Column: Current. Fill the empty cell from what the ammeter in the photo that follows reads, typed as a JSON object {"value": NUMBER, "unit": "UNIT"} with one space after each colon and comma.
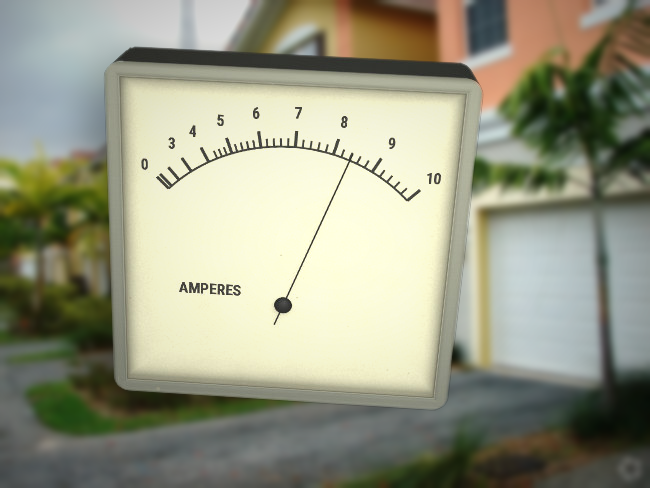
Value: {"value": 8.4, "unit": "A"}
